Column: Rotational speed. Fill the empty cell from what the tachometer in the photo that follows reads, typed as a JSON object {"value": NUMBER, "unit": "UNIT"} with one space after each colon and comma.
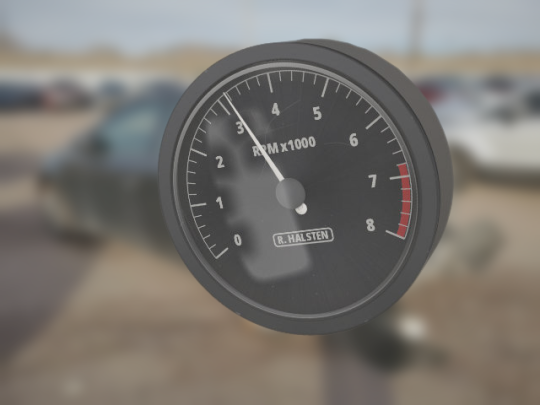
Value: {"value": 3200, "unit": "rpm"}
